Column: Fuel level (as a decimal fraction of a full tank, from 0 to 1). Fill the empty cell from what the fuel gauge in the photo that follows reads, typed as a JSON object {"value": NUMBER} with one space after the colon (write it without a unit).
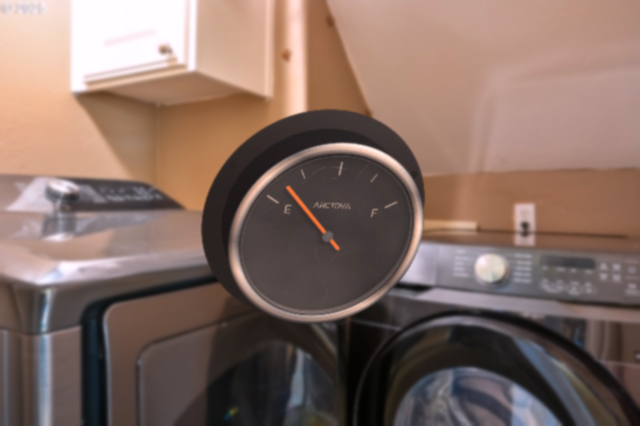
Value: {"value": 0.125}
